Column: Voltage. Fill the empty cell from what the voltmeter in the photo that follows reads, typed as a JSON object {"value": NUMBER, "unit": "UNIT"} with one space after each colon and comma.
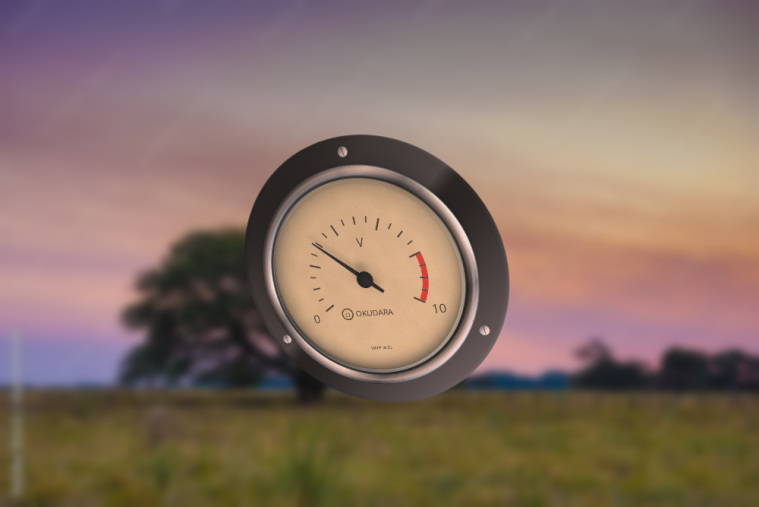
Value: {"value": 3, "unit": "V"}
